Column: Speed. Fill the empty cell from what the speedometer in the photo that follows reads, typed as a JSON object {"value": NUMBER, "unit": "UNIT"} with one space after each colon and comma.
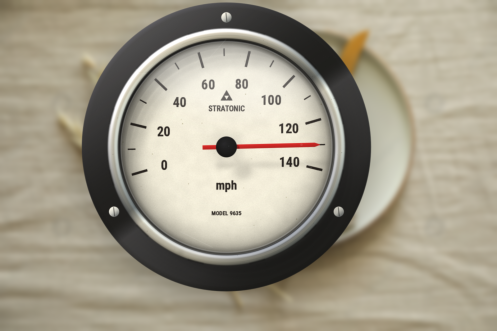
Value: {"value": 130, "unit": "mph"}
